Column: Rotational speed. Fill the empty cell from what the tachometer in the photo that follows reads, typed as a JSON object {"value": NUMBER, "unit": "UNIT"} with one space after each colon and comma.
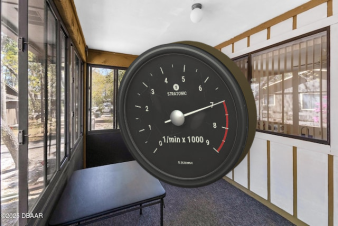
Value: {"value": 7000, "unit": "rpm"}
